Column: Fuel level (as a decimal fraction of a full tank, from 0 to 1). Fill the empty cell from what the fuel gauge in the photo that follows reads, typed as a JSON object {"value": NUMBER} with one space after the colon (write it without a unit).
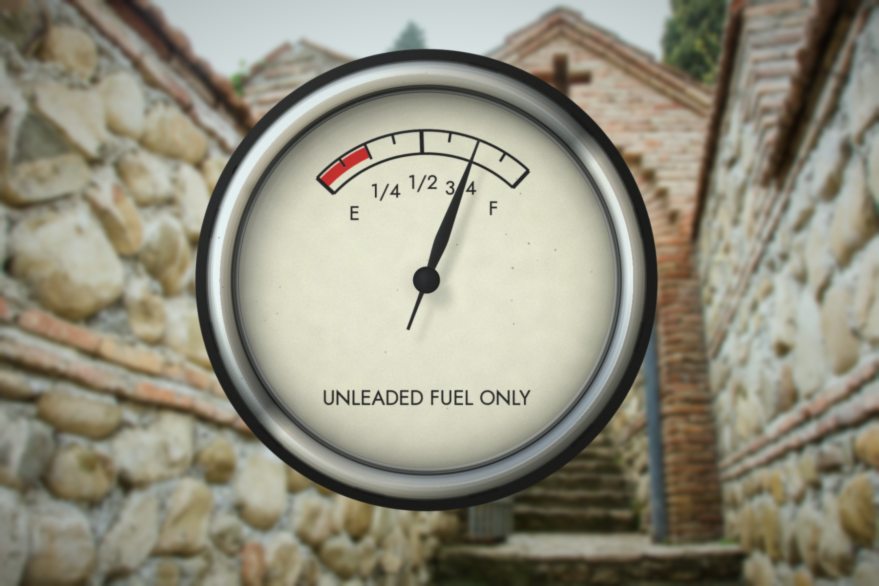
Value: {"value": 0.75}
